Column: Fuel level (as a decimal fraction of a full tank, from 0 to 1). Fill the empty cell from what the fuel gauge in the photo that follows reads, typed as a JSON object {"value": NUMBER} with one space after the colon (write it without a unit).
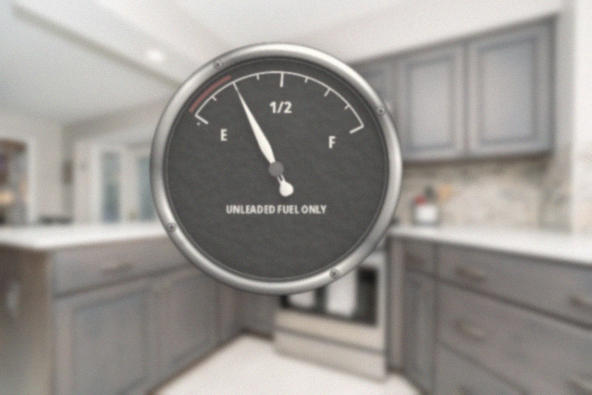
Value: {"value": 0.25}
